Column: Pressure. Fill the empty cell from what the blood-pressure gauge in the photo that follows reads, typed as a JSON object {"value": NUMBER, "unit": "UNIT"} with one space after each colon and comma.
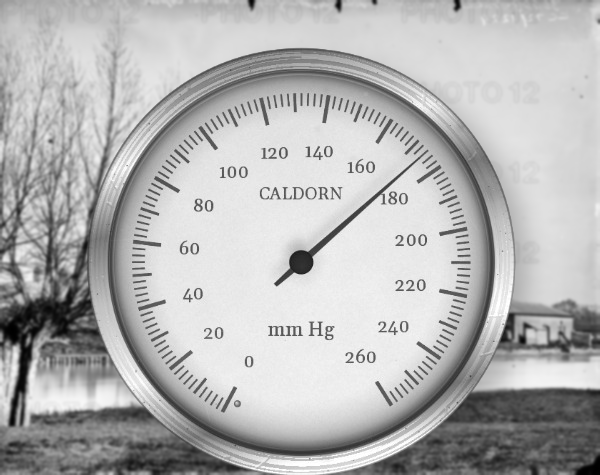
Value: {"value": 174, "unit": "mmHg"}
